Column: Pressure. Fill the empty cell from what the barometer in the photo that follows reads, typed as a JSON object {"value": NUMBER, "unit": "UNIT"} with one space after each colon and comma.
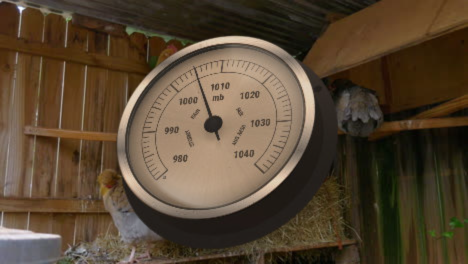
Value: {"value": 1005, "unit": "mbar"}
